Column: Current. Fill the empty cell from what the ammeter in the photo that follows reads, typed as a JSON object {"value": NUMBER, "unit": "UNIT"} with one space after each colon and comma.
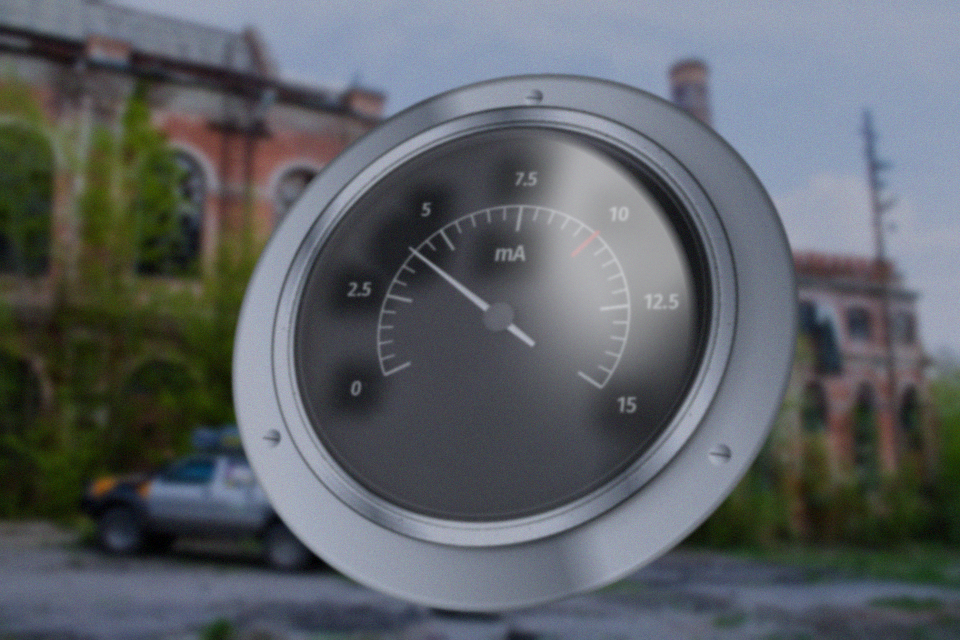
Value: {"value": 4, "unit": "mA"}
